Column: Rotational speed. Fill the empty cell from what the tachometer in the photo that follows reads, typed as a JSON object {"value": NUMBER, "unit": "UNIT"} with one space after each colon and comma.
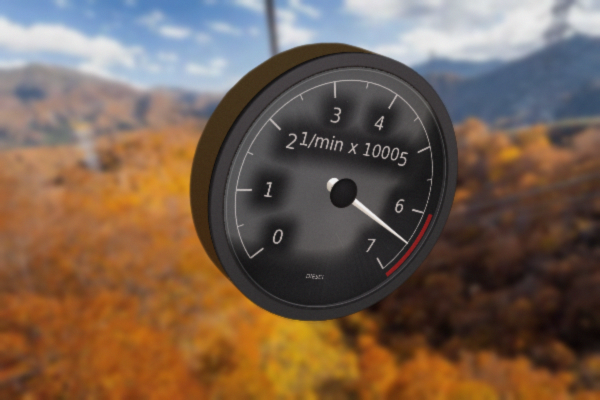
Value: {"value": 6500, "unit": "rpm"}
